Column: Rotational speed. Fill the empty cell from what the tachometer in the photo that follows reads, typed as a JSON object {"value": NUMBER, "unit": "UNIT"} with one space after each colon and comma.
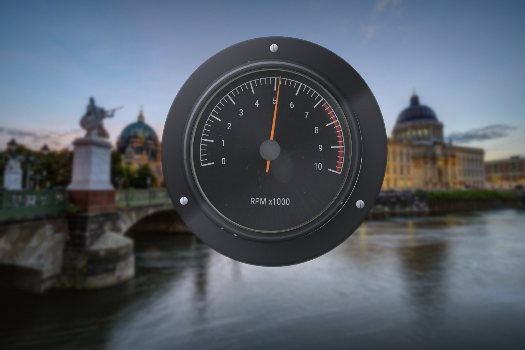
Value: {"value": 5200, "unit": "rpm"}
